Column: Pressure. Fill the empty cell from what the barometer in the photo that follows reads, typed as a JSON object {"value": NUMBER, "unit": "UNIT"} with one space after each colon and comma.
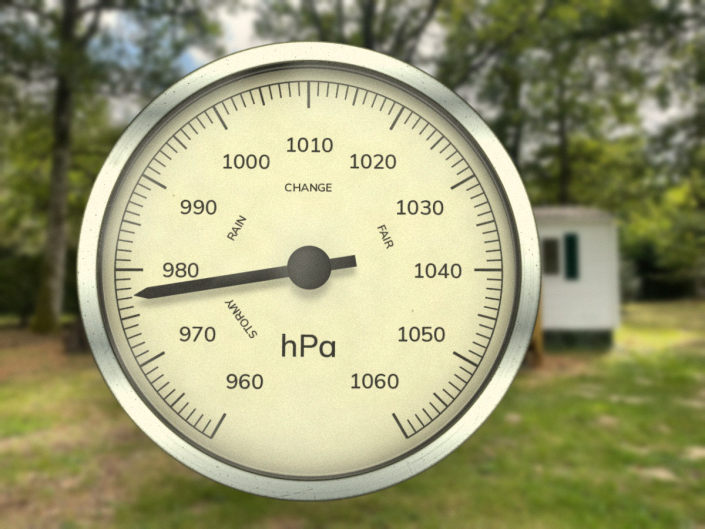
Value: {"value": 977, "unit": "hPa"}
